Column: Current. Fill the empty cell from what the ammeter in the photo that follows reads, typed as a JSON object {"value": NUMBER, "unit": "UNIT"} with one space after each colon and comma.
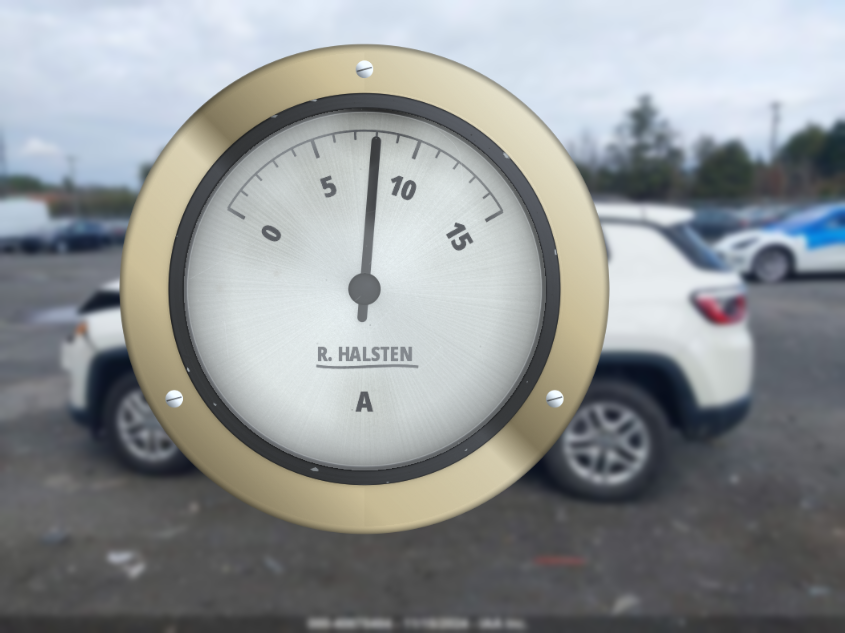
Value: {"value": 8, "unit": "A"}
